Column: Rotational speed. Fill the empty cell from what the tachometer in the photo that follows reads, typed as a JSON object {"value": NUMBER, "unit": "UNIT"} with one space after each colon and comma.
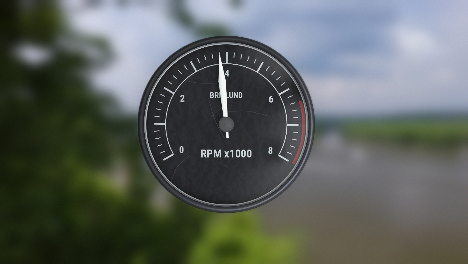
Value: {"value": 3800, "unit": "rpm"}
